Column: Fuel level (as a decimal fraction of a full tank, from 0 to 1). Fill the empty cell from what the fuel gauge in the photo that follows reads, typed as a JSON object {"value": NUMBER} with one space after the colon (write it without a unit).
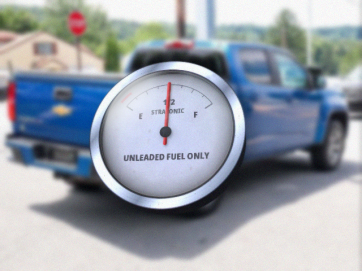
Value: {"value": 0.5}
